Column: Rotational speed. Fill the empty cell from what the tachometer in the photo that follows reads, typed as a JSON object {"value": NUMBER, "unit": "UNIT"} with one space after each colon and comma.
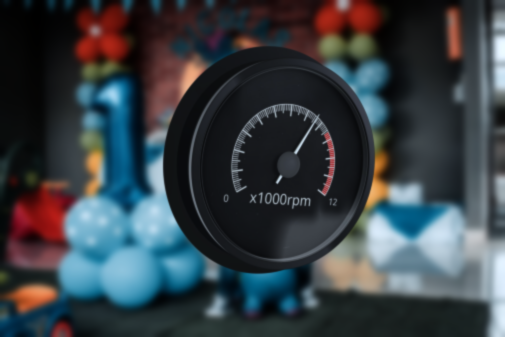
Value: {"value": 7500, "unit": "rpm"}
